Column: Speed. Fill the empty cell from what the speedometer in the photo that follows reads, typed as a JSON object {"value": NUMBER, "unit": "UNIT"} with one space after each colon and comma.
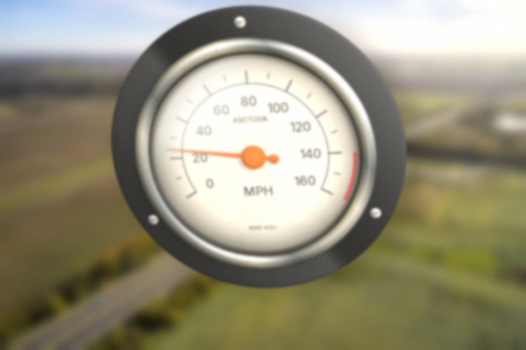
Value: {"value": 25, "unit": "mph"}
